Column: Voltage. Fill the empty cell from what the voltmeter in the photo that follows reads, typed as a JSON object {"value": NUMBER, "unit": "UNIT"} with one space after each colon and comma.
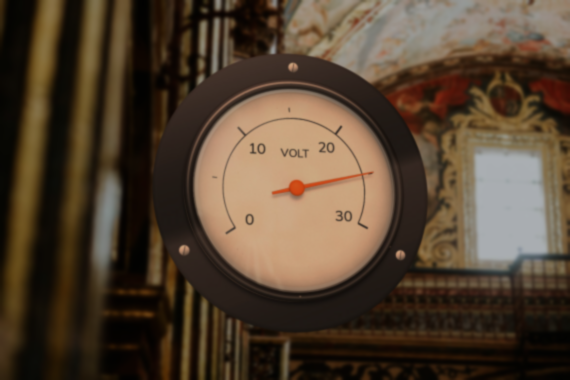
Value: {"value": 25, "unit": "V"}
